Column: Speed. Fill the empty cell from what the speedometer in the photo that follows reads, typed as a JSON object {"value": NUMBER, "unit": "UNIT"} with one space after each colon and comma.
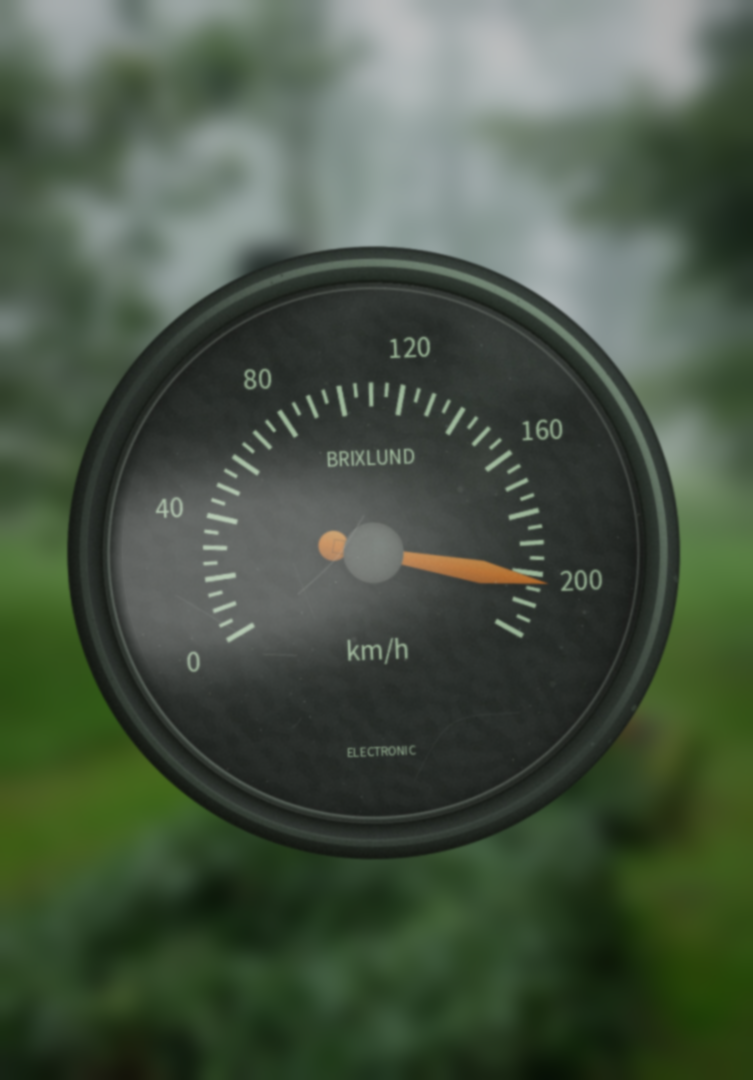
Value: {"value": 202.5, "unit": "km/h"}
